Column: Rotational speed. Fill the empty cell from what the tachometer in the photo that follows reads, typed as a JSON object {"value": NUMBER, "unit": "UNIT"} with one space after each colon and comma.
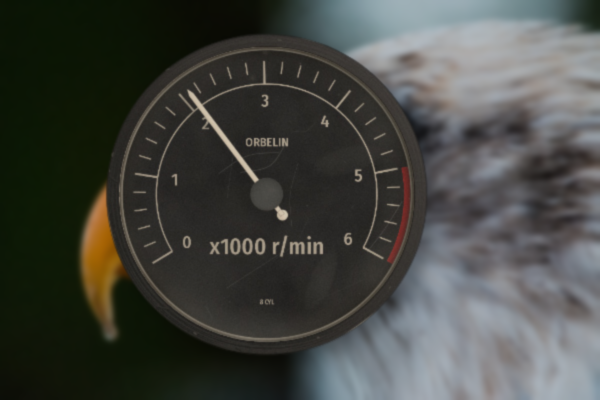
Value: {"value": 2100, "unit": "rpm"}
